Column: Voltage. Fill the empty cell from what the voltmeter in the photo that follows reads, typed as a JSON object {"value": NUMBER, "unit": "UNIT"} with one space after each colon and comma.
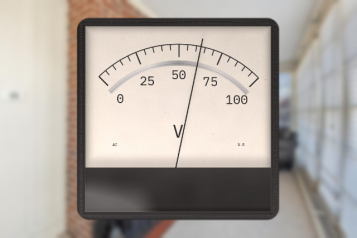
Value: {"value": 62.5, "unit": "V"}
